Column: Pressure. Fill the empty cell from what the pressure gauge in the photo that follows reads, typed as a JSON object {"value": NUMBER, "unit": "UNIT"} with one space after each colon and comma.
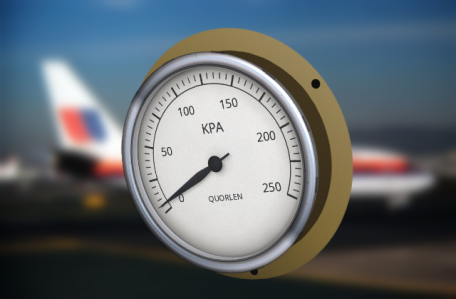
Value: {"value": 5, "unit": "kPa"}
